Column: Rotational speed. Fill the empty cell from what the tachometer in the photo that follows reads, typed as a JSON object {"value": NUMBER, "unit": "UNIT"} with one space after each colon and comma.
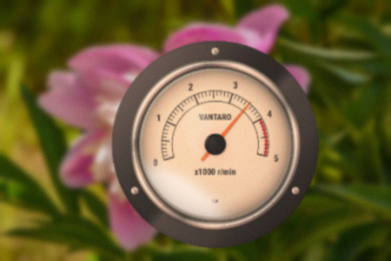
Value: {"value": 3500, "unit": "rpm"}
